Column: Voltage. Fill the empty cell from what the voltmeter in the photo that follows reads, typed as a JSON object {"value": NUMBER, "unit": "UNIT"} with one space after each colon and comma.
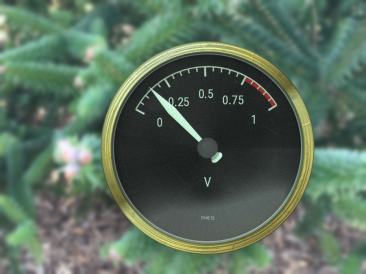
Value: {"value": 0.15, "unit": "V"}
